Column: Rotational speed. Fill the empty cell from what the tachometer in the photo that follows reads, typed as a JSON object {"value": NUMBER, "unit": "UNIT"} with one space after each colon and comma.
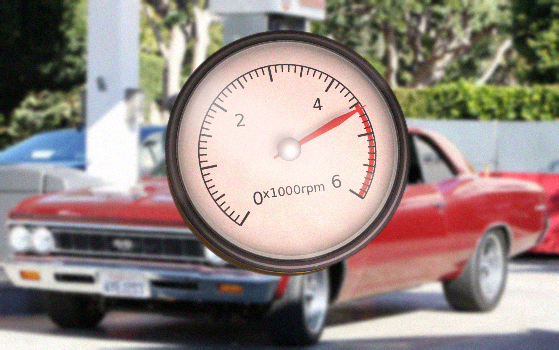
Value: {"value": 4600, "unit": "rpm"}
